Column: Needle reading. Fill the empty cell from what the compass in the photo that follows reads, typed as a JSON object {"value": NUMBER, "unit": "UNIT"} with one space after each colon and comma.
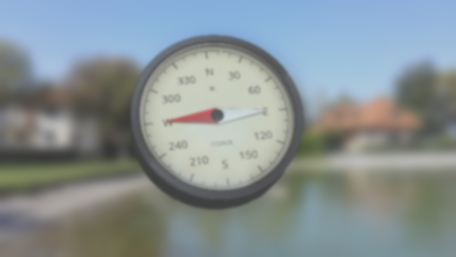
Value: {"value": 270, "unit": "°"}
